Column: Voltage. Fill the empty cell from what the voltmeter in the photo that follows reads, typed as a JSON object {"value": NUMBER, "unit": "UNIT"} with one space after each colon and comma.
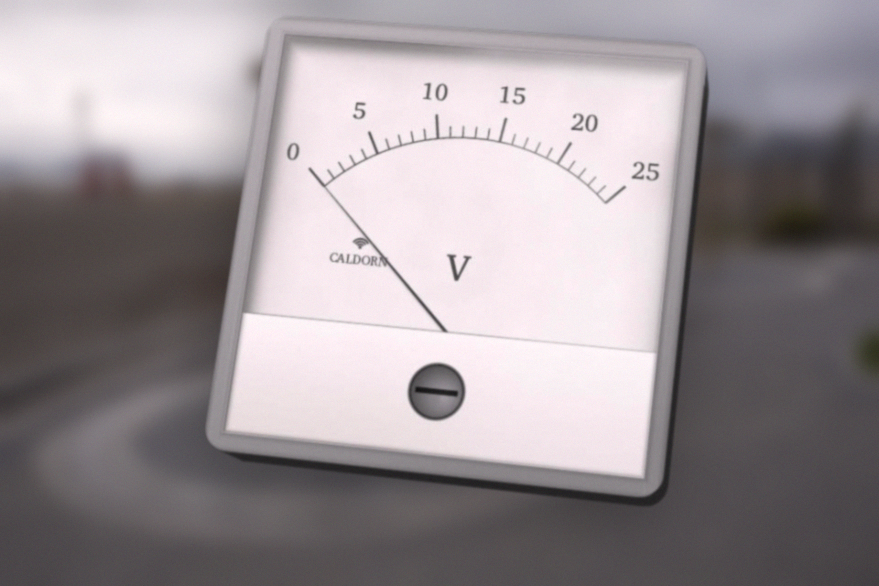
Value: {"value": 0, "unit": "V"}
